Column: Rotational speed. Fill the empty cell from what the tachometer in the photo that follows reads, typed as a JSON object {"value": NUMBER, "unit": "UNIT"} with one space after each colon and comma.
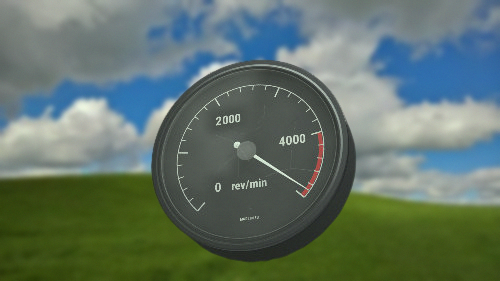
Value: {"value": 4900, "unit": "rpm"}
